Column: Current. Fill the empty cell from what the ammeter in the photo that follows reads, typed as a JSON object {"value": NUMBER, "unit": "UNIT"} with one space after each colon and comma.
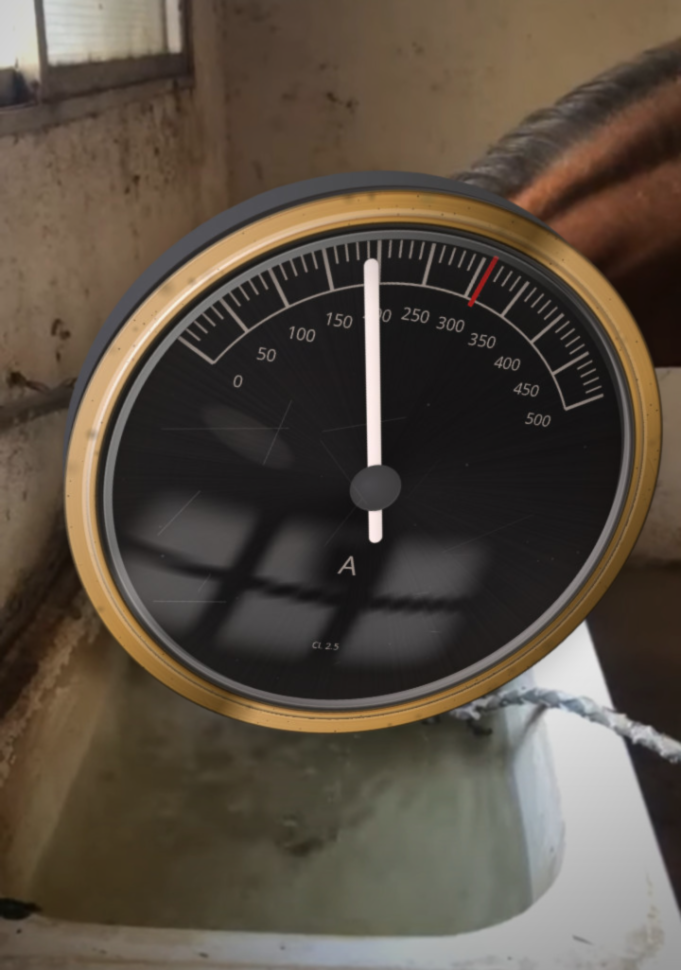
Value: {"value": 190, "unit": "A"}
